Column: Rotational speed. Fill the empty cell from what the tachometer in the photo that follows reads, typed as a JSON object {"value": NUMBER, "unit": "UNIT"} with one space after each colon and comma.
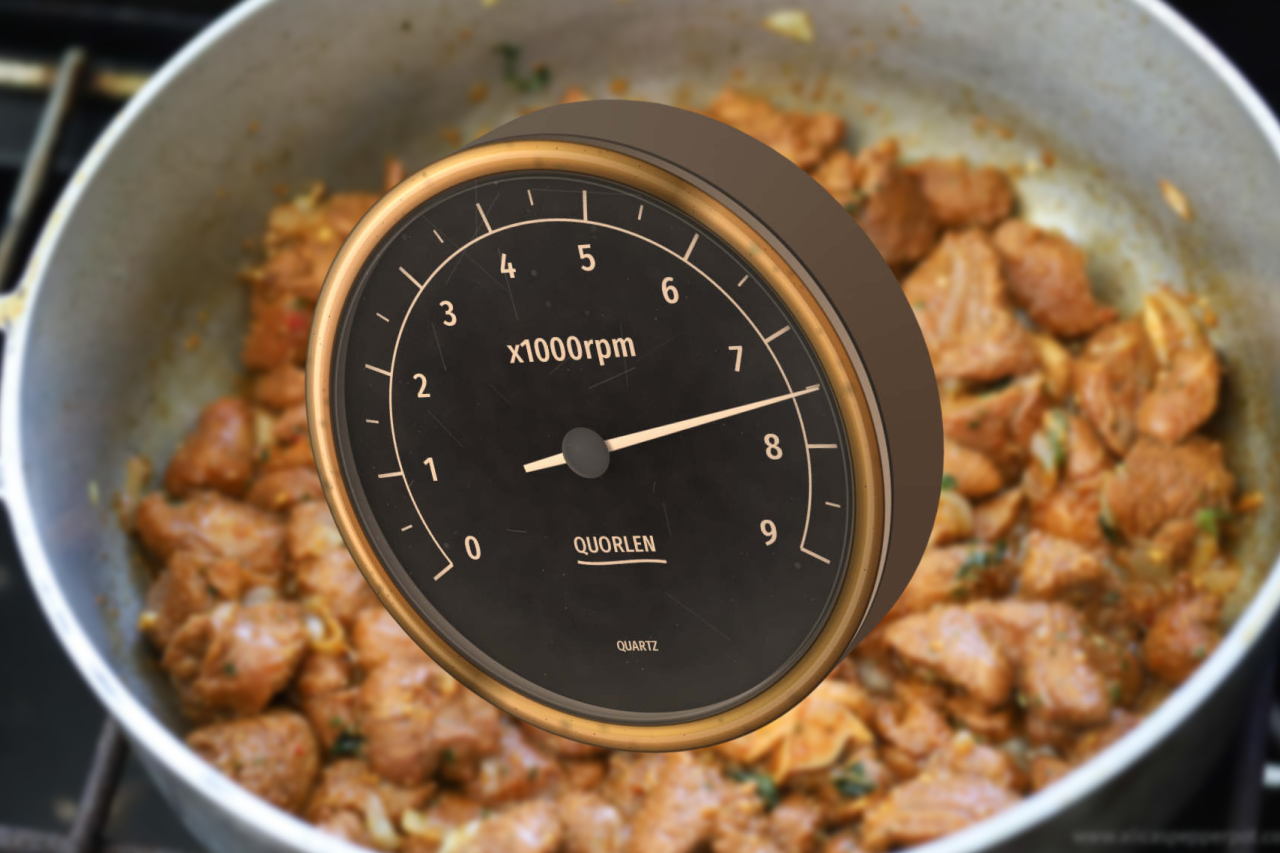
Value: {"value": 7500, "unit": "rpm"}
